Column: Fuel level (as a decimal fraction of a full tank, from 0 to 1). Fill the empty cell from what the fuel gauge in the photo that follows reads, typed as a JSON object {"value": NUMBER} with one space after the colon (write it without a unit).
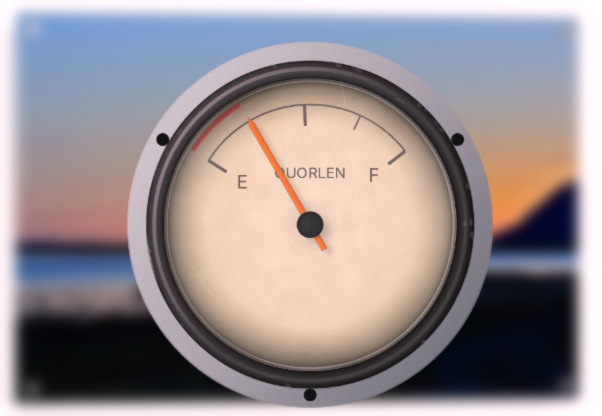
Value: {"value": 0.25}
